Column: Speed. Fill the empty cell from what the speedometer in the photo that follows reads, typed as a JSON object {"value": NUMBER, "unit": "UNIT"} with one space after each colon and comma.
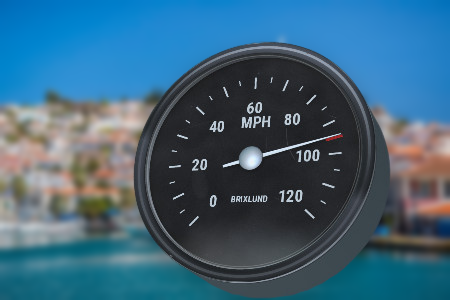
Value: {"value": 95, "unit": "mph"}
